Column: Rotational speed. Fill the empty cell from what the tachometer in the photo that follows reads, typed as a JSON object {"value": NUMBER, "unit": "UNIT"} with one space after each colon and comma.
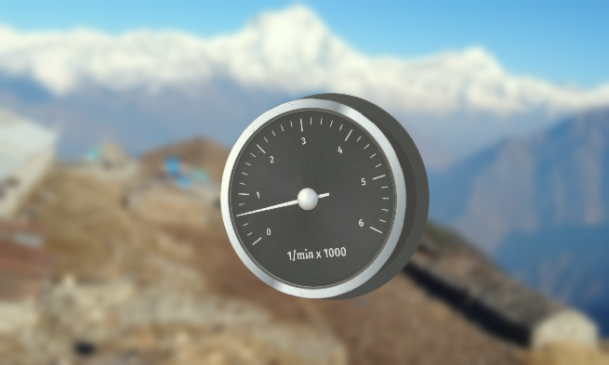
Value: {"value": 600, "unit": "rpm"}
